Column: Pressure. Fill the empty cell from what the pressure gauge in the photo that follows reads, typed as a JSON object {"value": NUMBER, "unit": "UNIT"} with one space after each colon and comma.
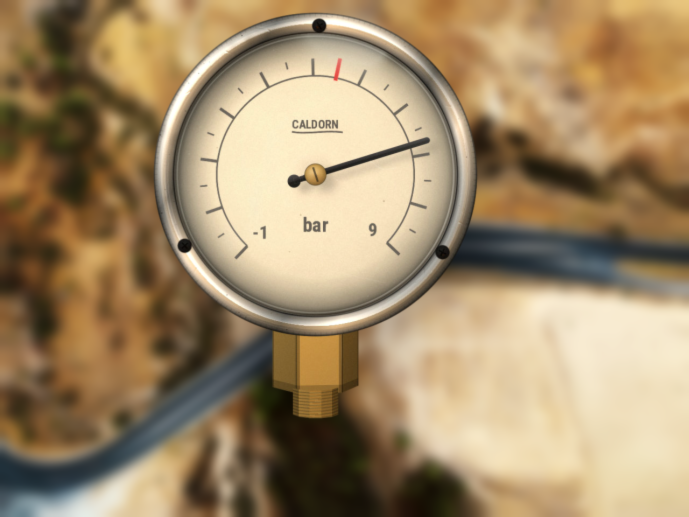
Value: {"value": 6.75, "unit": "bar"}
